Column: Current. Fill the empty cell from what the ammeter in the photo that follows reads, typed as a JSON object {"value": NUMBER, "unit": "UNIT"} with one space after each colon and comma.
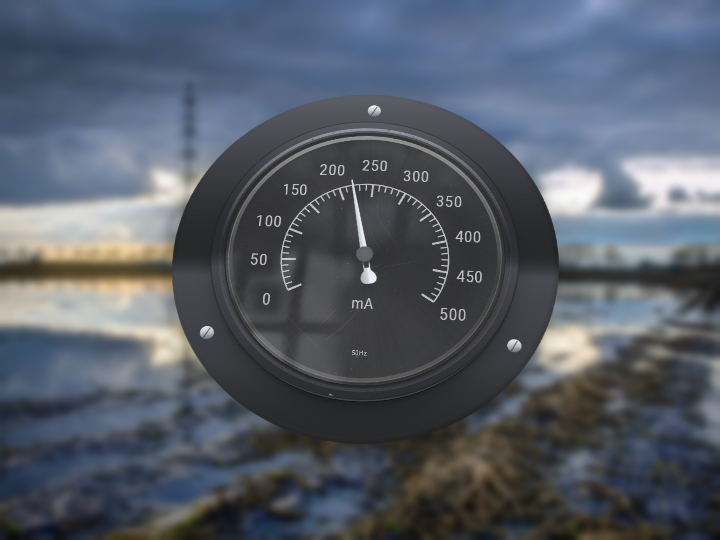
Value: {"value": 220, "unit": "mA"}
